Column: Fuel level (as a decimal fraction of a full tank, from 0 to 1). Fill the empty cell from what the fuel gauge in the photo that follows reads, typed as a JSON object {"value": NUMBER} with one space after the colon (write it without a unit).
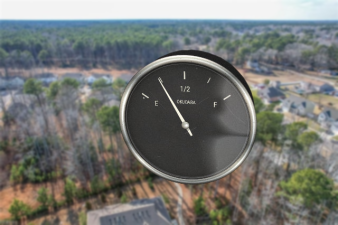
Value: {"value": 0.25}
